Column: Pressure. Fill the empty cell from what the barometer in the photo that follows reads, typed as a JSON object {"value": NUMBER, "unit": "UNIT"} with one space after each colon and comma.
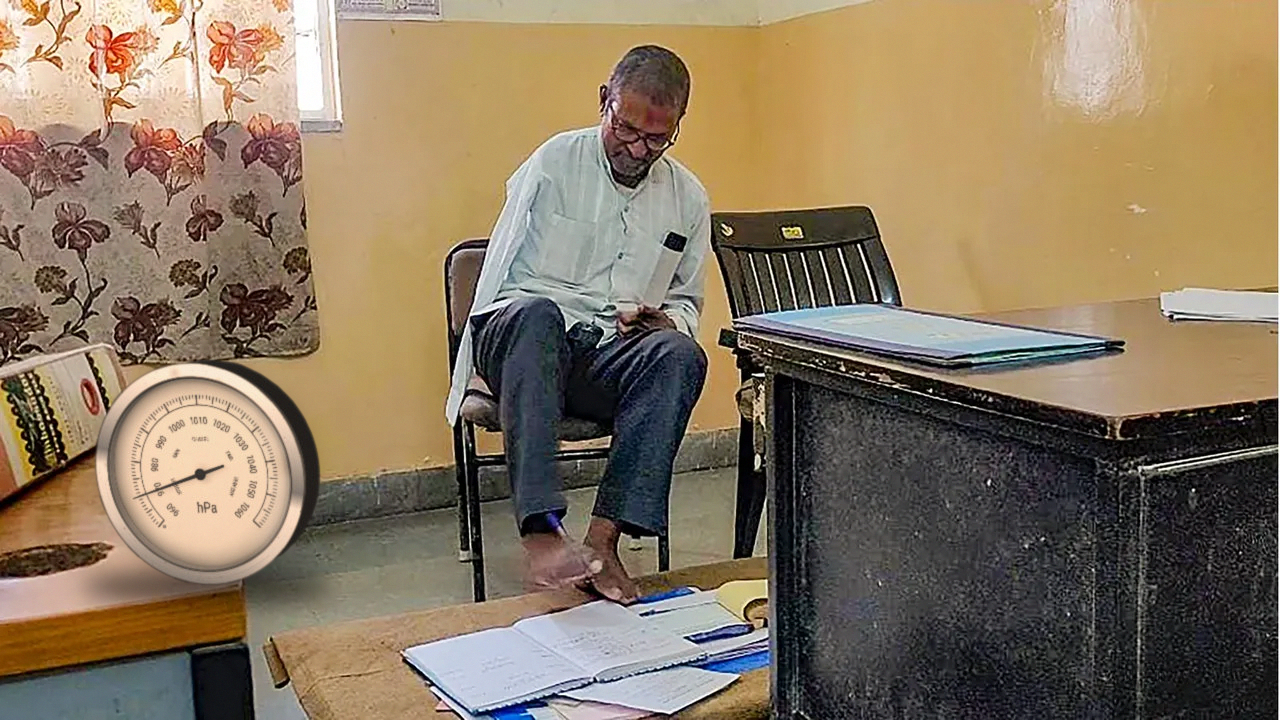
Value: {"value": 970, "unit": "hPa"}
